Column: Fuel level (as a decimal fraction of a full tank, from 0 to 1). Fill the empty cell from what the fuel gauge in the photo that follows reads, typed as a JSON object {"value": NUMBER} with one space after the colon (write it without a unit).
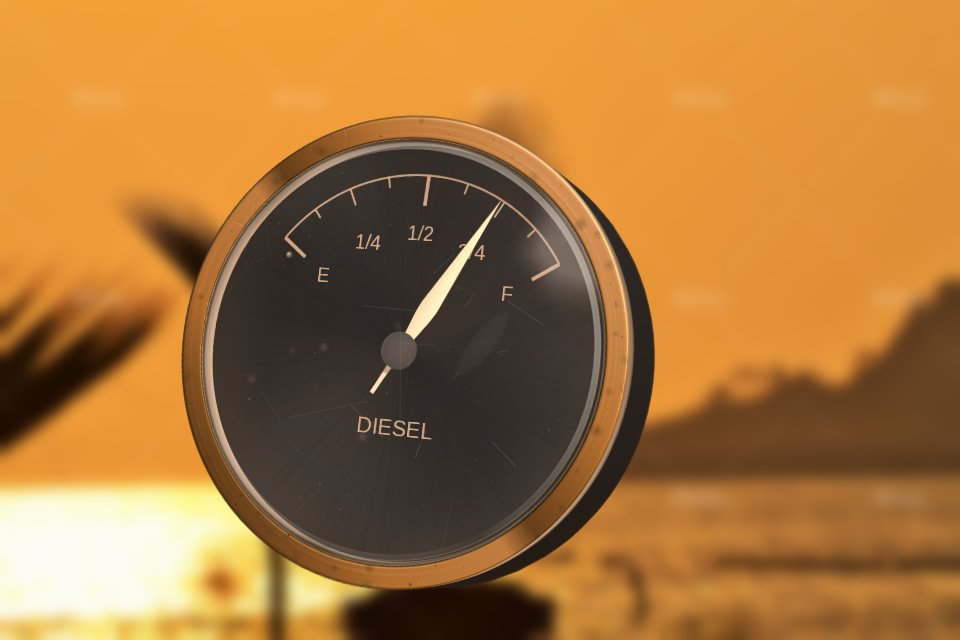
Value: {"value": 0.75}
